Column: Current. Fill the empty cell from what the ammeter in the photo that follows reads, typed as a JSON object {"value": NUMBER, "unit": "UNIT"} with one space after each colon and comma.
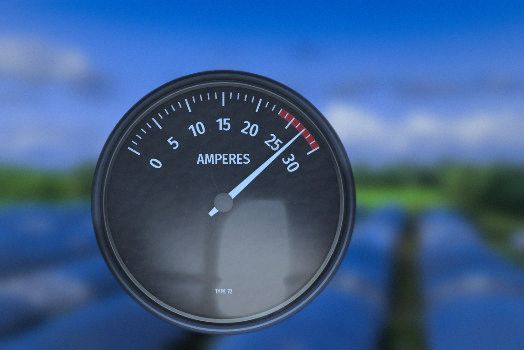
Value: {"value": 27, "unit": "A"}
